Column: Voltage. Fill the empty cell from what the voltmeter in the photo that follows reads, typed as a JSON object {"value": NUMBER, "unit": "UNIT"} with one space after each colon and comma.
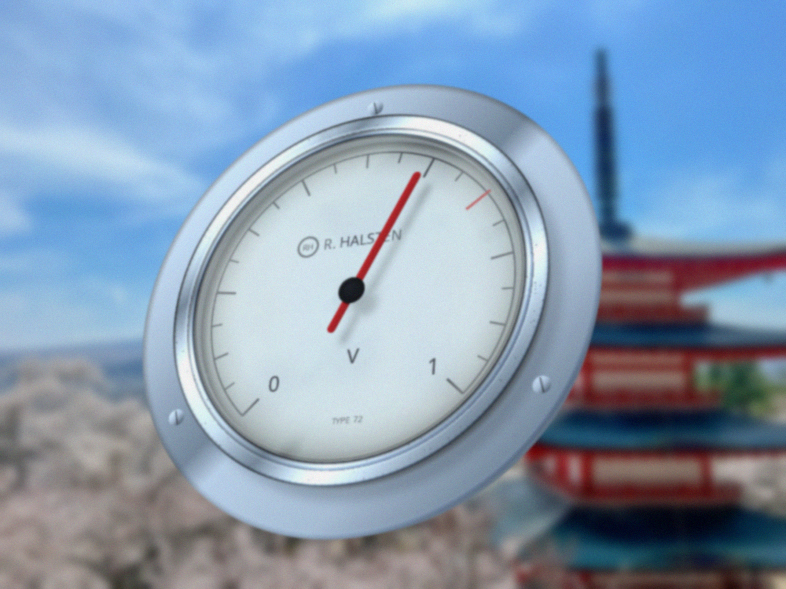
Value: {"value": 0.6, "unit": "V"}
